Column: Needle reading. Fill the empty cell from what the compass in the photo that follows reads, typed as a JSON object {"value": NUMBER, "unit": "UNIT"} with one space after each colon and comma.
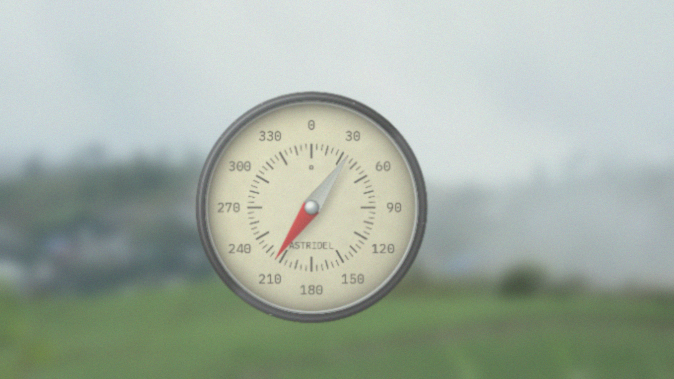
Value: {"value": 215, "unit": "°"}
